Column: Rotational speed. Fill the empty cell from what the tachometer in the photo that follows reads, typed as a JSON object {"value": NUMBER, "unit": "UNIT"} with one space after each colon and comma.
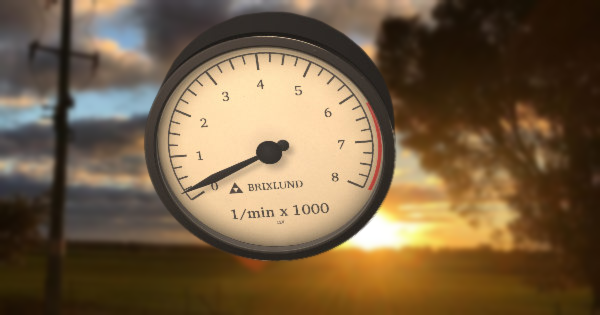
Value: {"value": 250, "unit": "rpm"}
